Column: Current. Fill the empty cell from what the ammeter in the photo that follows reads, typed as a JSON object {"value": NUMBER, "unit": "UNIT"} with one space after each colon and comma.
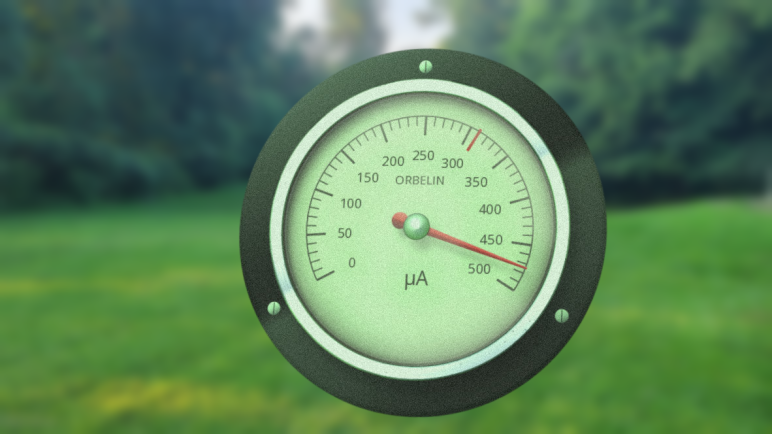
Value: {"value": 475, "unit": "µA"}
